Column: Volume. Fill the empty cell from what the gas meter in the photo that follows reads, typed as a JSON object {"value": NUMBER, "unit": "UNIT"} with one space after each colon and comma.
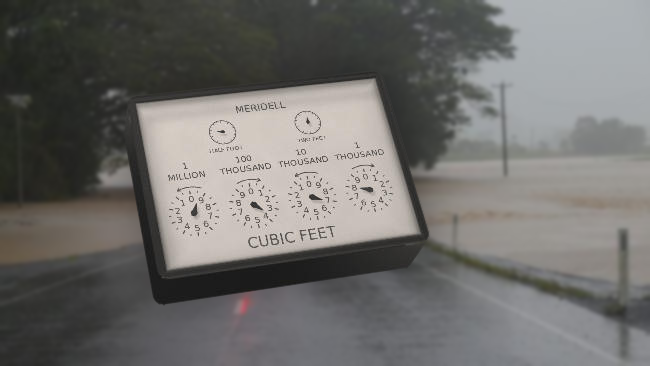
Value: {"value": 936800, "unit": "ft³"}
